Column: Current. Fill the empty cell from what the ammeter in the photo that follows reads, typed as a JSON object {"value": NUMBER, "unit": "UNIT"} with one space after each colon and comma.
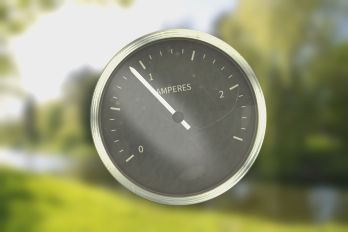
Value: {"value": 0.9, "unit": "A"}
